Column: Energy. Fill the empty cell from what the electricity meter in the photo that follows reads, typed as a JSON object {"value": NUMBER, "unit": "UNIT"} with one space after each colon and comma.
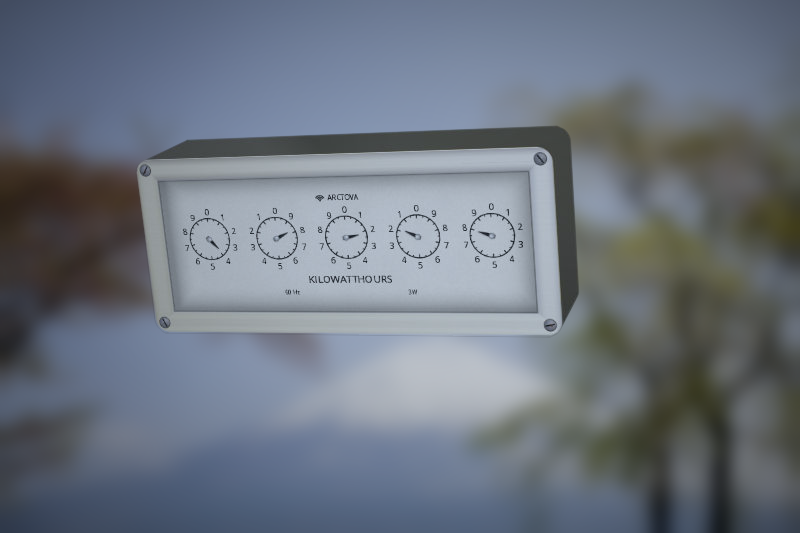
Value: {"value": 38218, "unit": "kWh"}
